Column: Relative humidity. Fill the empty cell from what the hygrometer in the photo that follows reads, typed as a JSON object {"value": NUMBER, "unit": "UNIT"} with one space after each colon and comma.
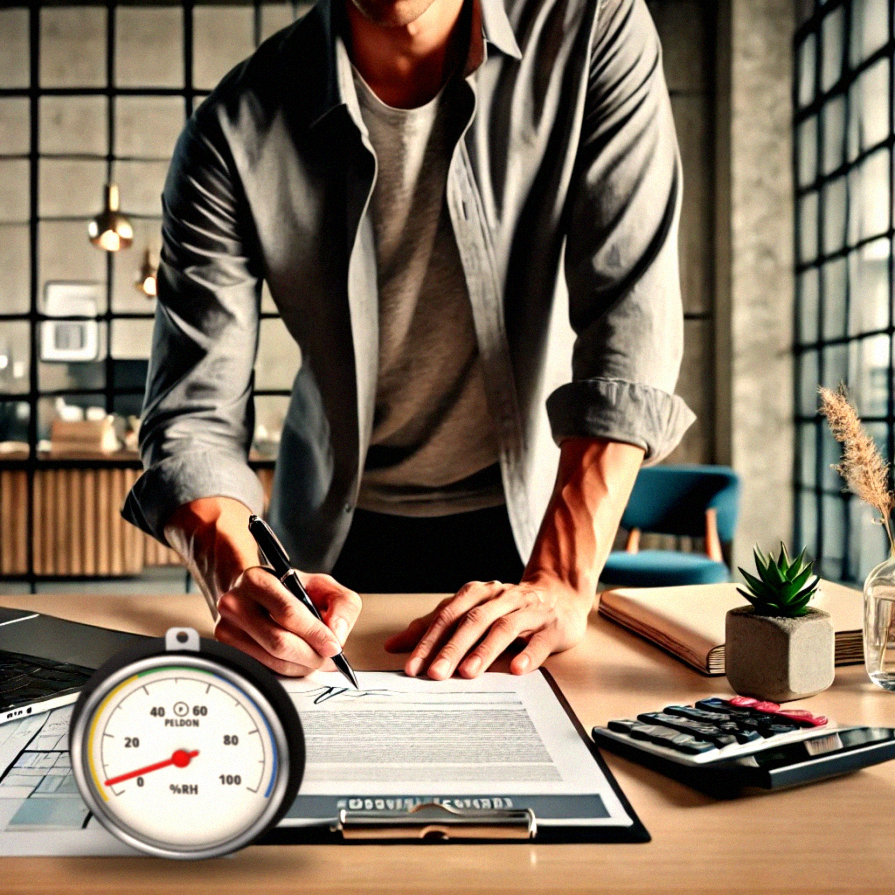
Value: {"value": 5, "unit": "%"}
